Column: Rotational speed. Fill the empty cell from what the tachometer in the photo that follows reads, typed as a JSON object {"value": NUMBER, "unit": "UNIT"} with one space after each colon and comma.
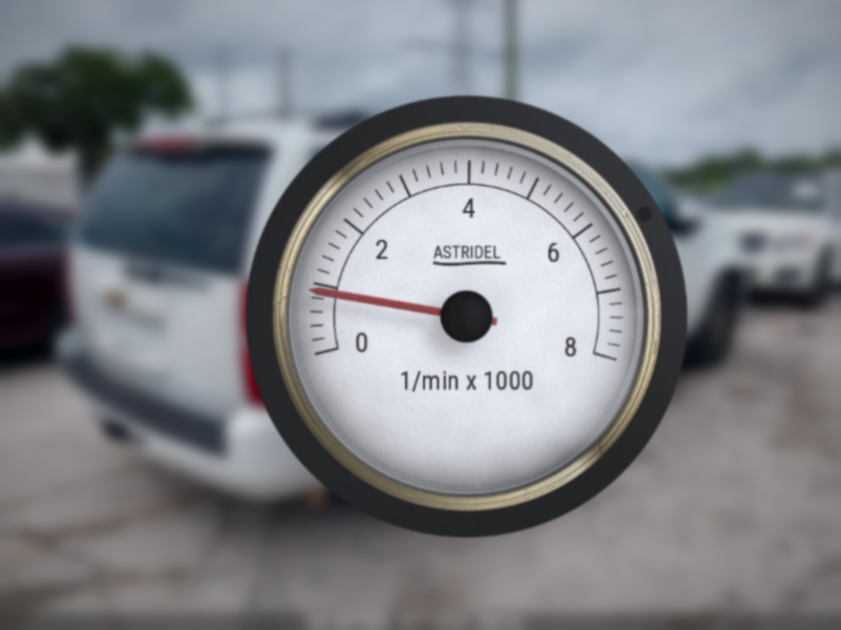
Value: {"value": 900, "unit": "rpm"}
